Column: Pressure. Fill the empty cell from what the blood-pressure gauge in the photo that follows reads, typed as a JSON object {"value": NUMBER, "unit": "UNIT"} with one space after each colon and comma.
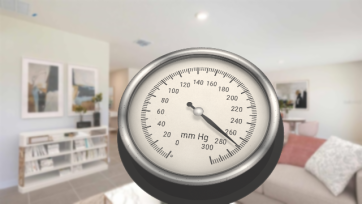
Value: {"value": 270, "unit": "mmHg"}
